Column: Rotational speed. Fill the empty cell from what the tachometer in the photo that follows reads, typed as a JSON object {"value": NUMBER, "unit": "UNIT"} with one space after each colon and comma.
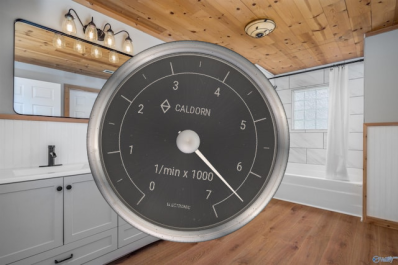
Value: {"value": 6500, "unit": "rpm"}
